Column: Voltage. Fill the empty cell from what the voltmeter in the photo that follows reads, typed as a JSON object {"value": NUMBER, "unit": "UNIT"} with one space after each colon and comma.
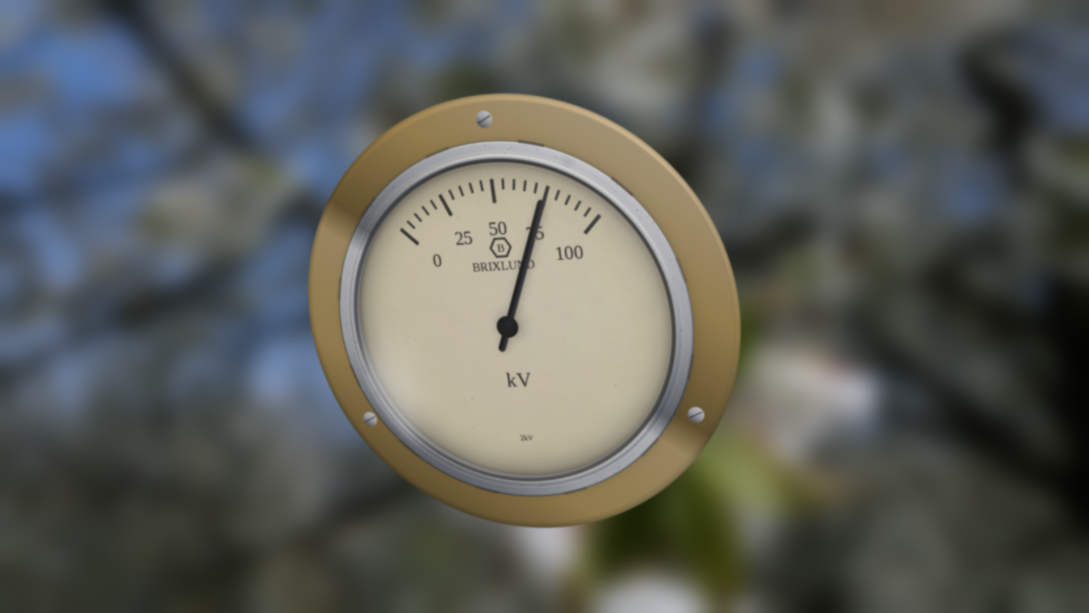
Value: {"value": 75, "unit": "kV"}
